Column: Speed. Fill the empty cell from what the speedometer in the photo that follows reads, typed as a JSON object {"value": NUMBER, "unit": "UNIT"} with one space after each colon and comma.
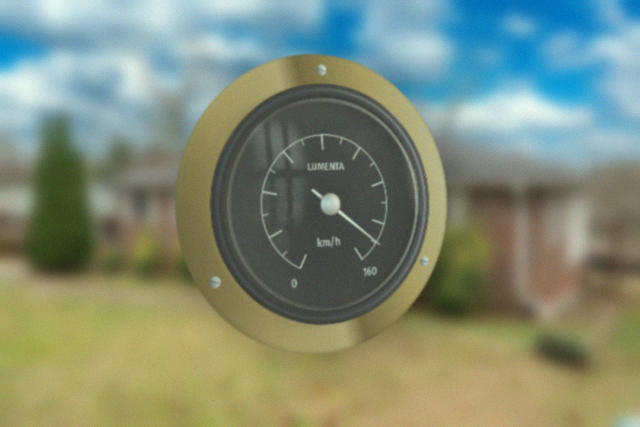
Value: {"value": 150, "unit": "km/h"}
